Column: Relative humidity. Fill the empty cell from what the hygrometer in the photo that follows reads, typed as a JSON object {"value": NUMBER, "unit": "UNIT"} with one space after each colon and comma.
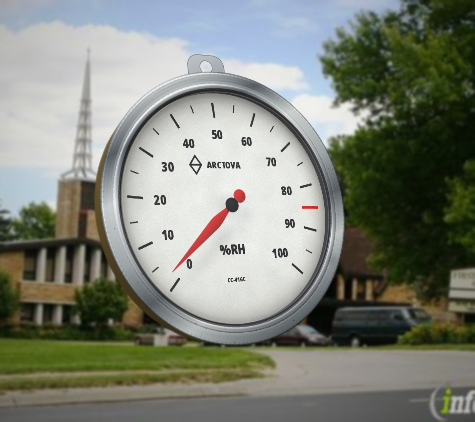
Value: {"value": 2.5, "unit": "%"}
